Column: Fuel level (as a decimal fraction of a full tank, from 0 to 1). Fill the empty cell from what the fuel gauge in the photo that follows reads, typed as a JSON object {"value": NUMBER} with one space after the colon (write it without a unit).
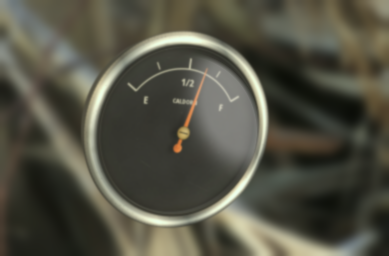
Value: {"value": 0.625}
